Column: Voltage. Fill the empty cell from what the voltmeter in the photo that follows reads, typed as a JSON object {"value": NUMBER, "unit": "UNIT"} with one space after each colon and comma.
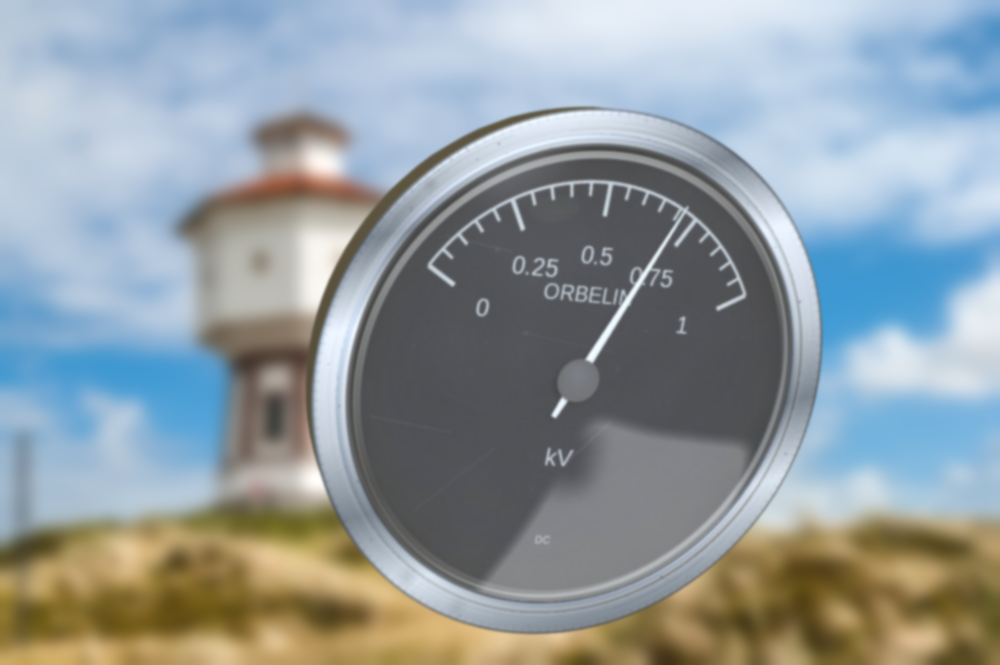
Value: {"value": 0.7, "unit": "kV"}
